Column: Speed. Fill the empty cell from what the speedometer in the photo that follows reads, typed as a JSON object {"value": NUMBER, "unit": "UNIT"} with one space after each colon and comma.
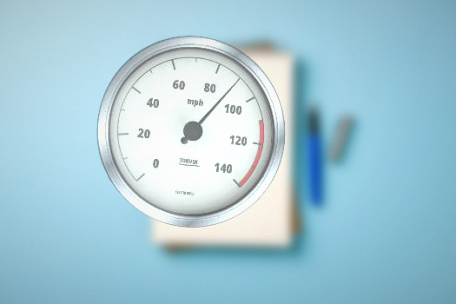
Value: {"value": 90, "unit": "mph"}
